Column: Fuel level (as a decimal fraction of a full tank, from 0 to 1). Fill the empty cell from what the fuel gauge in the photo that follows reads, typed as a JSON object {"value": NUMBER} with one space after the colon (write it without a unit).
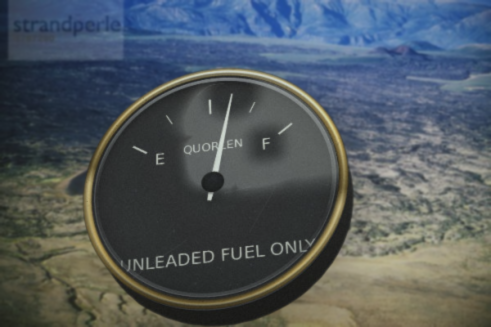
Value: {"value": 0.625}
